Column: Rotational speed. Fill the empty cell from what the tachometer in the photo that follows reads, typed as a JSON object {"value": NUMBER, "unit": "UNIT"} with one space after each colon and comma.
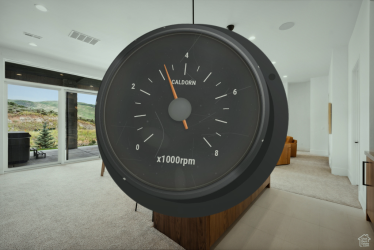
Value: {"value": 3250, "unit": "rpm"}
